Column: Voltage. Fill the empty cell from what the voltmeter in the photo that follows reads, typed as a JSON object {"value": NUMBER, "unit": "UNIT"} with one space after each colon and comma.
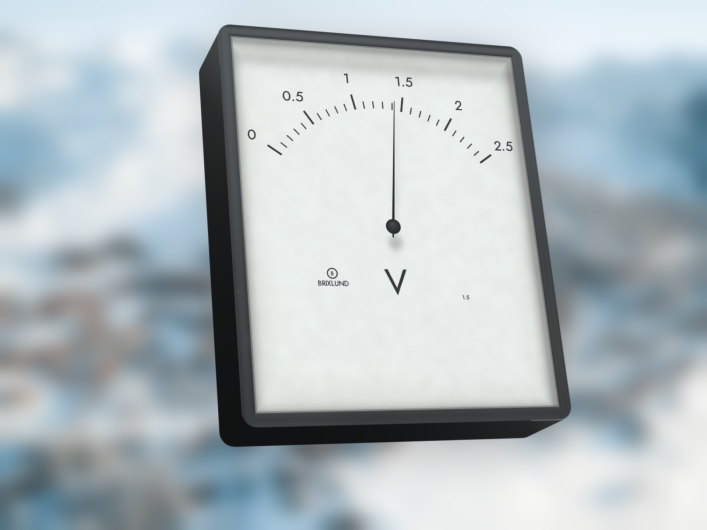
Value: {"value": 1.4, "unit": "V"}
